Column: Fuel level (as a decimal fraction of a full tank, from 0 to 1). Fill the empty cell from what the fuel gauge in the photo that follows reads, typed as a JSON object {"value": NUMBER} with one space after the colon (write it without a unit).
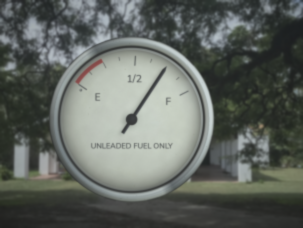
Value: {"value": 0.75}
